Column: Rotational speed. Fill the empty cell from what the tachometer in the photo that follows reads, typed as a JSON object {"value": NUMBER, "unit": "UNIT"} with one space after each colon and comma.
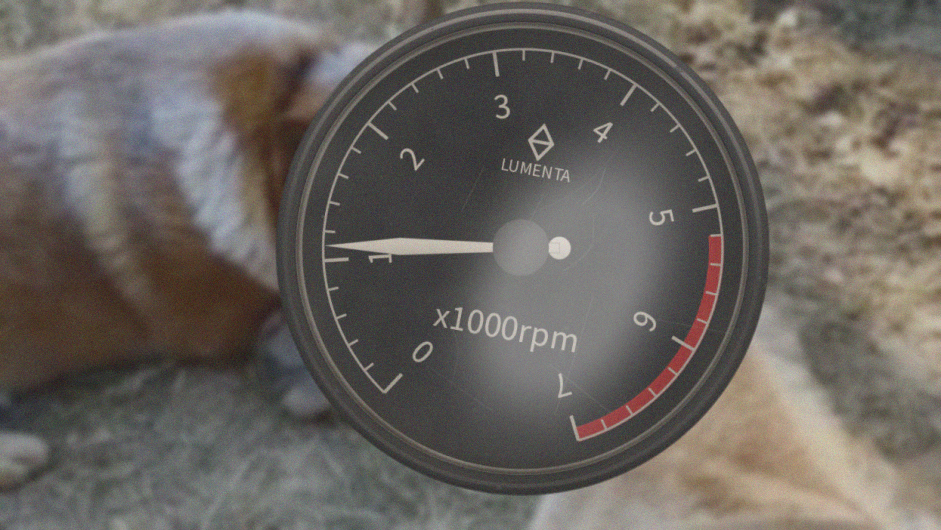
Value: {"value": 1100, "unit": "rpm"}
